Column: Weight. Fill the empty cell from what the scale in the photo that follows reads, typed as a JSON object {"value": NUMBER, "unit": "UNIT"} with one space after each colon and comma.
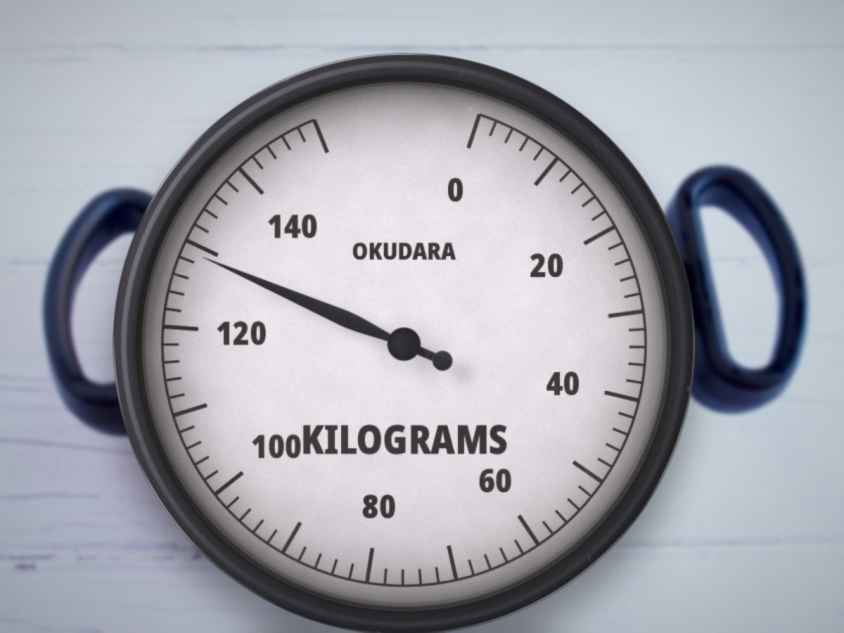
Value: {"value": 129, "unit": "kg"}
